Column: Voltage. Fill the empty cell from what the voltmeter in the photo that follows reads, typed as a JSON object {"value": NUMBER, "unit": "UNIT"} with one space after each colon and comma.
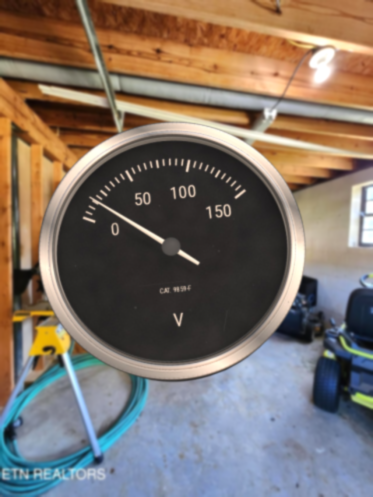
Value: {"value": 15, "unit": "V"}
